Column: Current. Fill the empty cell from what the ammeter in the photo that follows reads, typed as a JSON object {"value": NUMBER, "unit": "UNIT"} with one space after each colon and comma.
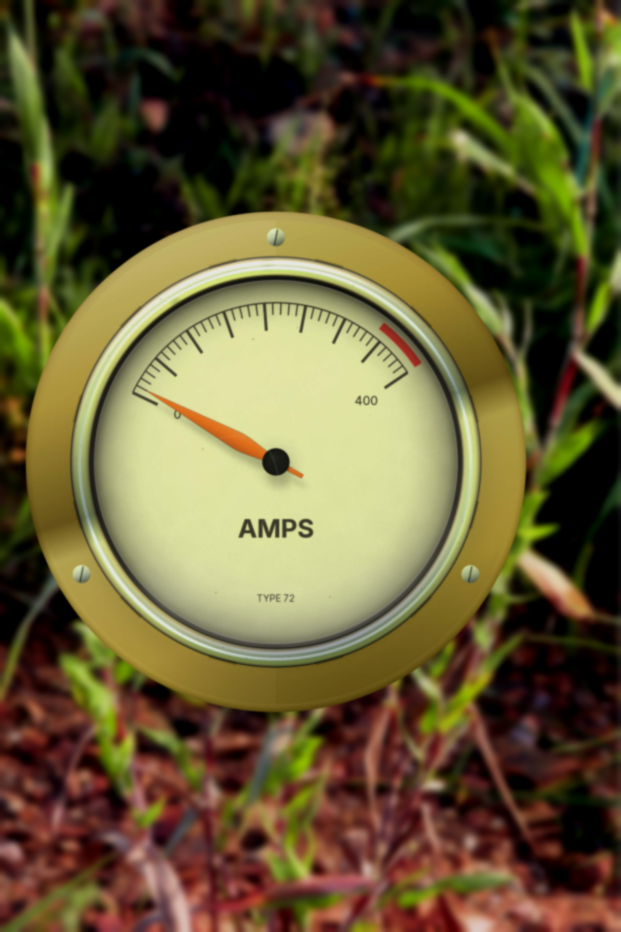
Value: {"value": 10, "unit": "A"}
